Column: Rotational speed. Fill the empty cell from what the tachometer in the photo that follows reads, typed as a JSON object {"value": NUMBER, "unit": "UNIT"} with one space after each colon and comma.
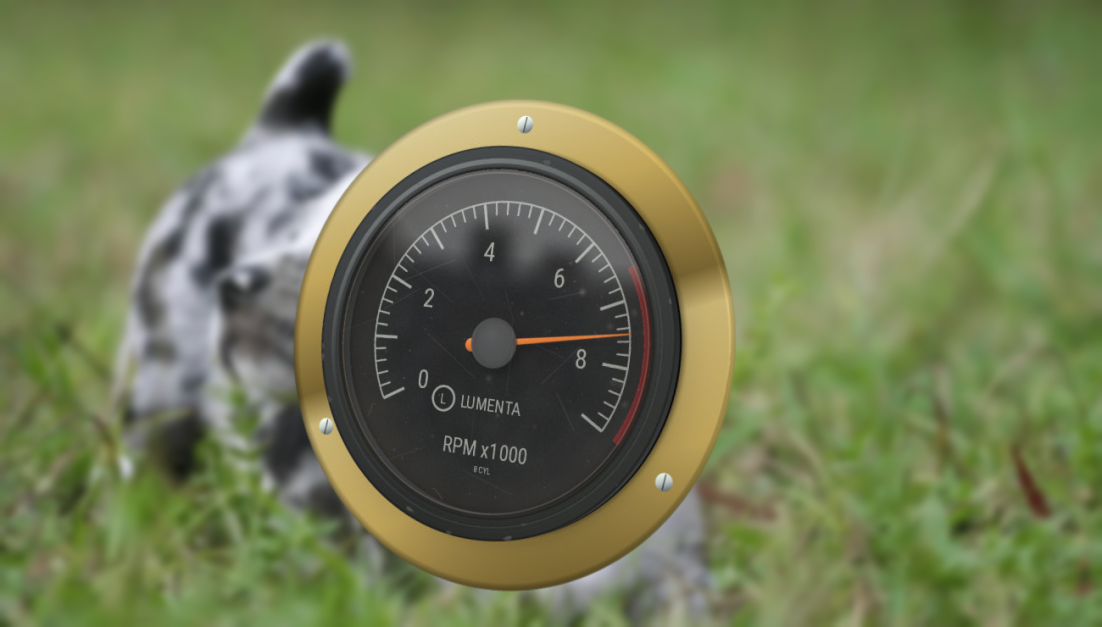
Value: {"value": 7500, "unit": "rpm"}
